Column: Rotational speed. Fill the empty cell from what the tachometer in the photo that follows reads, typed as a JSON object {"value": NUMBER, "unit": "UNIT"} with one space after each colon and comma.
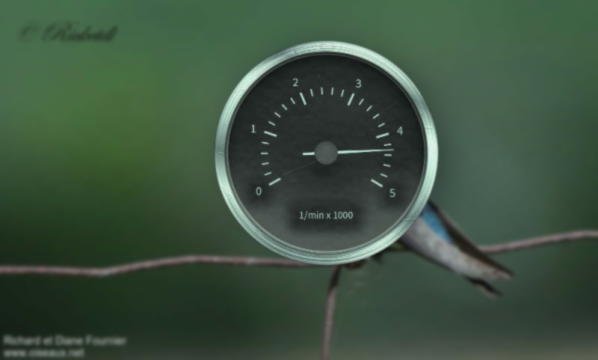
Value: {"value": 4300, "unit": "rpm"}
